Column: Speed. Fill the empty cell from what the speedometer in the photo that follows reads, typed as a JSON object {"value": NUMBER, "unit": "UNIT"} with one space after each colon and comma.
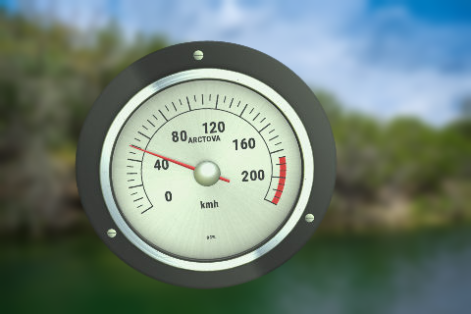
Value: {"value": 50, "unit": "km/h"}
